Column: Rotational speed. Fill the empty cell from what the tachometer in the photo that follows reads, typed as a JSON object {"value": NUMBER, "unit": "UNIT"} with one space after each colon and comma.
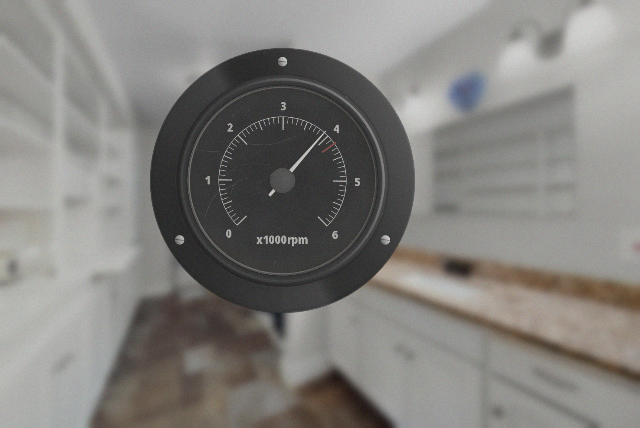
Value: {"value": 3900, "unit": "rpm"}
